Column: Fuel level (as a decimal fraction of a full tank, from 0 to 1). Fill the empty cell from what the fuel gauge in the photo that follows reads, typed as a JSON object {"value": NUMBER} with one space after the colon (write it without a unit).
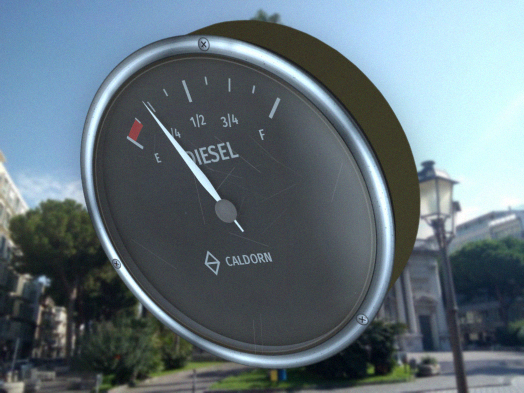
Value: {"value": 0.25}
